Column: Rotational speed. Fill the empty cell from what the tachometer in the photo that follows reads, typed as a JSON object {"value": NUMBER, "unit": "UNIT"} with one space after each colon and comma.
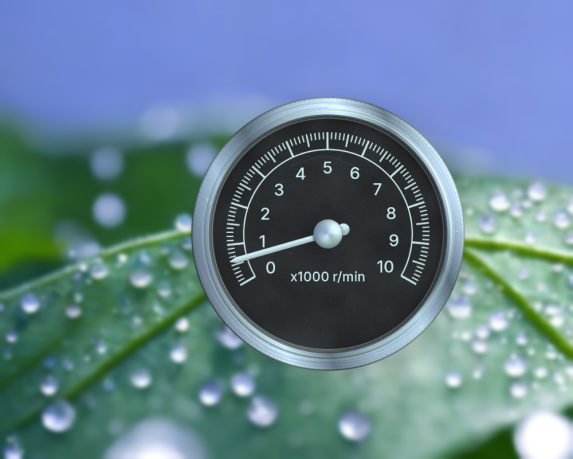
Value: {"value": 600, "unit": "rpm"}
